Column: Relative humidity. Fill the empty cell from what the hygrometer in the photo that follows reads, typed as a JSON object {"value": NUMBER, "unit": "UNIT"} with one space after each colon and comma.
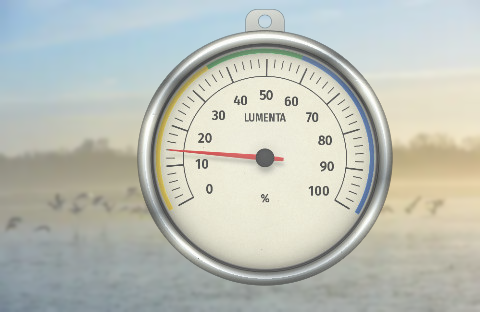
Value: {"value": 14, "unit": "%"}
